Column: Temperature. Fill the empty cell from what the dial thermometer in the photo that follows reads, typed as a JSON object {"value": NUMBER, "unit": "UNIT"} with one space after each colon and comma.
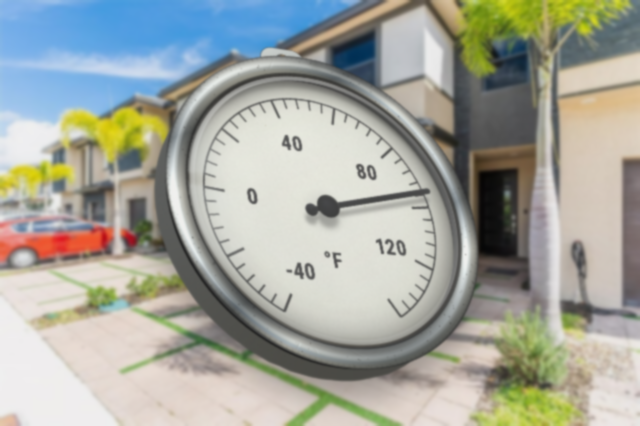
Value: {"value": 96, "unit": "°F"}
